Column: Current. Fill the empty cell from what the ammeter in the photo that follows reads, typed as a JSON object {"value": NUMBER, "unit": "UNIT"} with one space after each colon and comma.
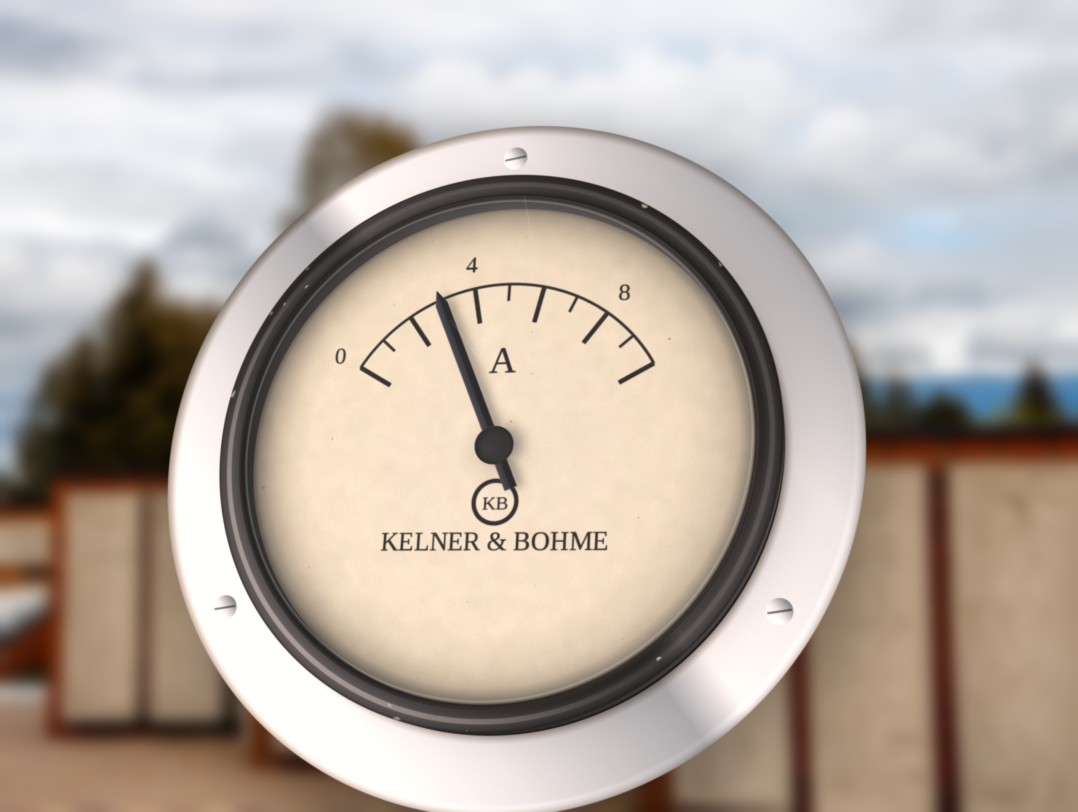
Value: {"value": 3, "unit": "A"}
